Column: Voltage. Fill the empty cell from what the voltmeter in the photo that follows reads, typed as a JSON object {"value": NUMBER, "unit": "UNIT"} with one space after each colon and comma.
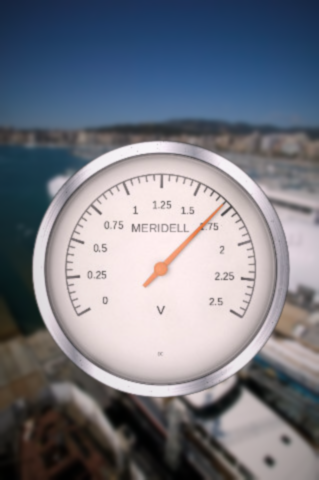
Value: {"value": 1.7, "unit": "V"}
